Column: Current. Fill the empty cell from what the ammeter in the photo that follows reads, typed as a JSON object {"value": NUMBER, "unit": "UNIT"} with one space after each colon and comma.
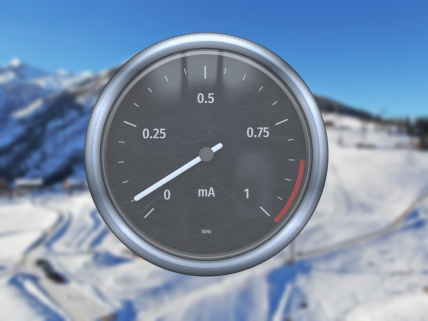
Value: {"value": 0.05, "unit": "mA"}
